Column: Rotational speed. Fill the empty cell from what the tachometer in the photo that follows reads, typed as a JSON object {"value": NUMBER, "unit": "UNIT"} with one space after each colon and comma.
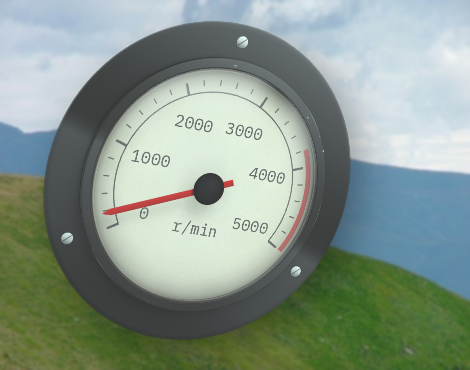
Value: {"value": 200, "unit": "rpm"}
